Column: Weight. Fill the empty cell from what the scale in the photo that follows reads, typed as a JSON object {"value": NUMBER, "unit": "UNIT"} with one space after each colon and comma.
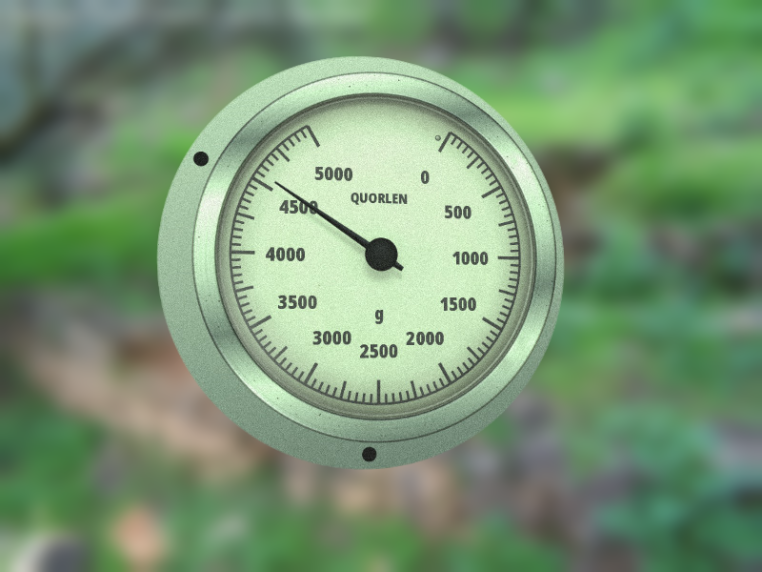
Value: {"value": 4550, "unit": "g"}
